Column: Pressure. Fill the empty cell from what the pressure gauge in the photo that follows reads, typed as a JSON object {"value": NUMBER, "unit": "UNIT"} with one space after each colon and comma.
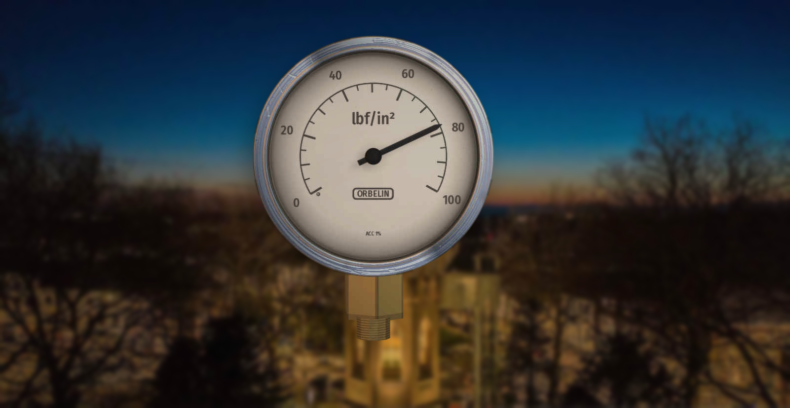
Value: {"value": 77.5, "unit": "psi"}
